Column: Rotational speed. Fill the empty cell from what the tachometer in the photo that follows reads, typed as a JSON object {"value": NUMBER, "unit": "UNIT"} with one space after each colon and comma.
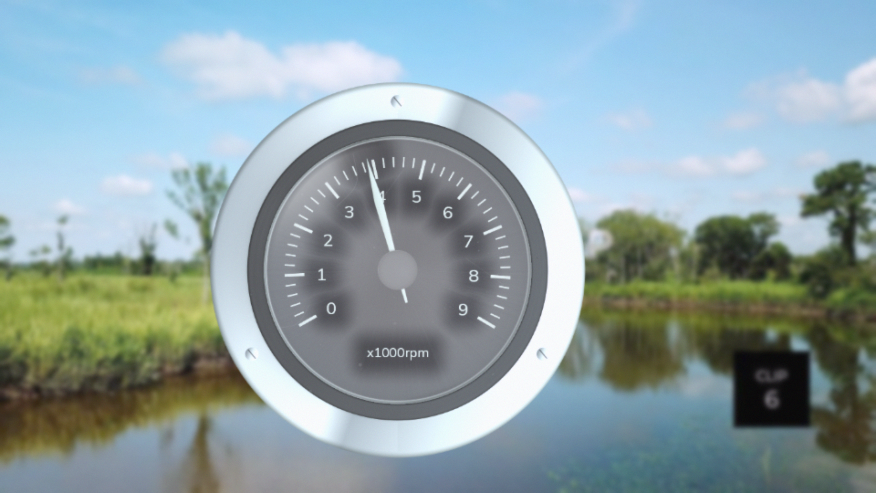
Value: {"value": 3900, "unit": "rpm"}
